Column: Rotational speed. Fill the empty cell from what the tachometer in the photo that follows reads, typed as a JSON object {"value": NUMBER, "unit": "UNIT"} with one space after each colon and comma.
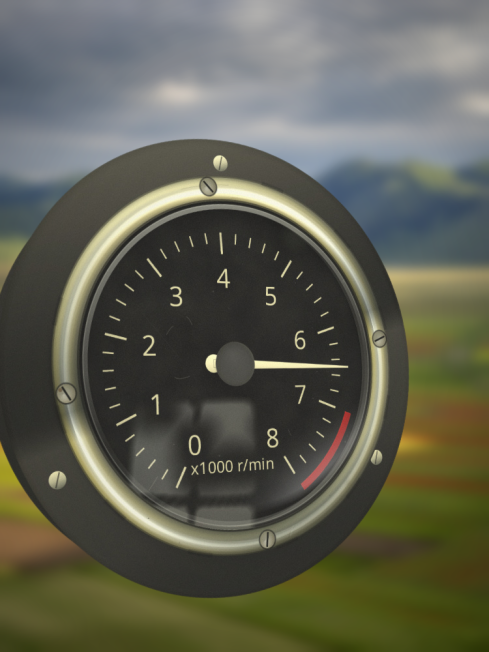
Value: {"value": 6500, "unit": "rpm"}
